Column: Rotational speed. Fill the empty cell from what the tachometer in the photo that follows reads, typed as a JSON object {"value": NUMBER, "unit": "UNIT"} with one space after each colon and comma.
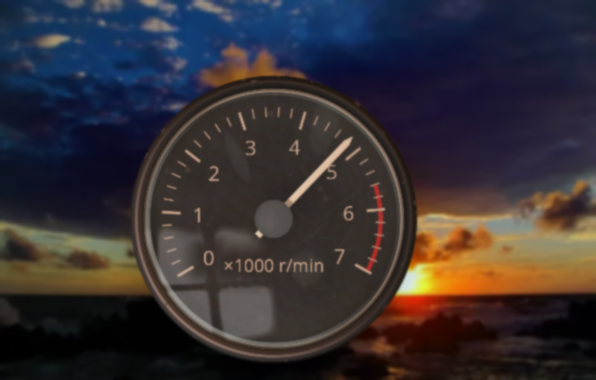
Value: {"value": 4800, "unit": "rpm"}
